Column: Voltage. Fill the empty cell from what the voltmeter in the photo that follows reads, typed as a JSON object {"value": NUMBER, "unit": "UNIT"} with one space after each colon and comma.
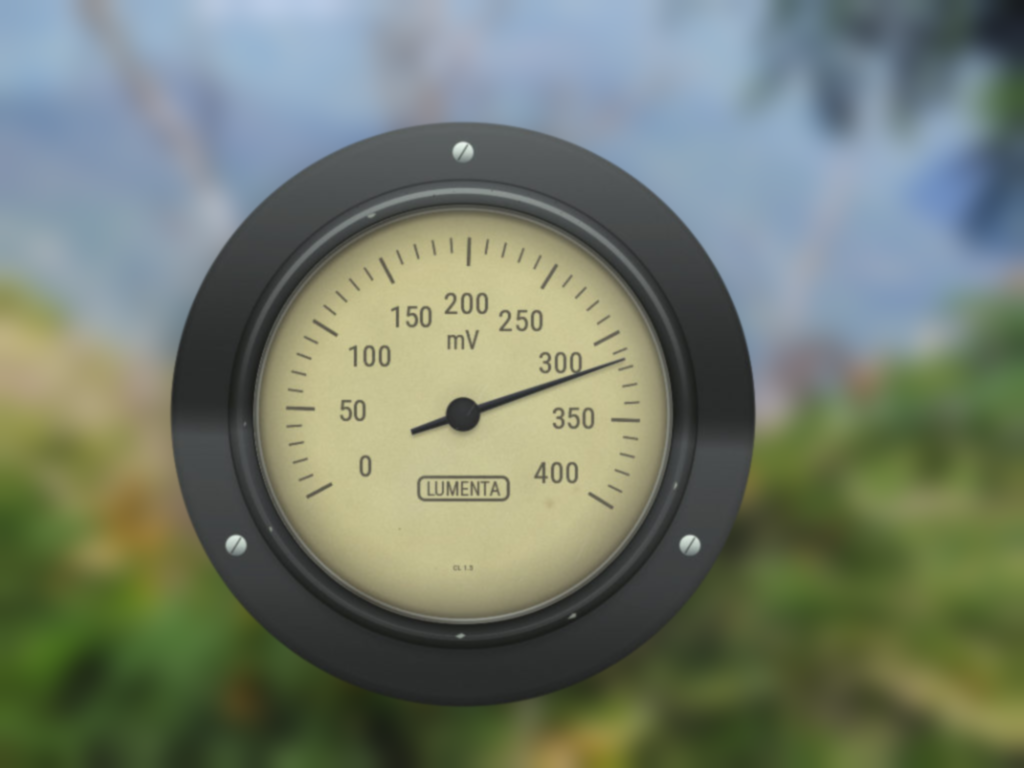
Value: {"value": 315, "unit": "mV"}
